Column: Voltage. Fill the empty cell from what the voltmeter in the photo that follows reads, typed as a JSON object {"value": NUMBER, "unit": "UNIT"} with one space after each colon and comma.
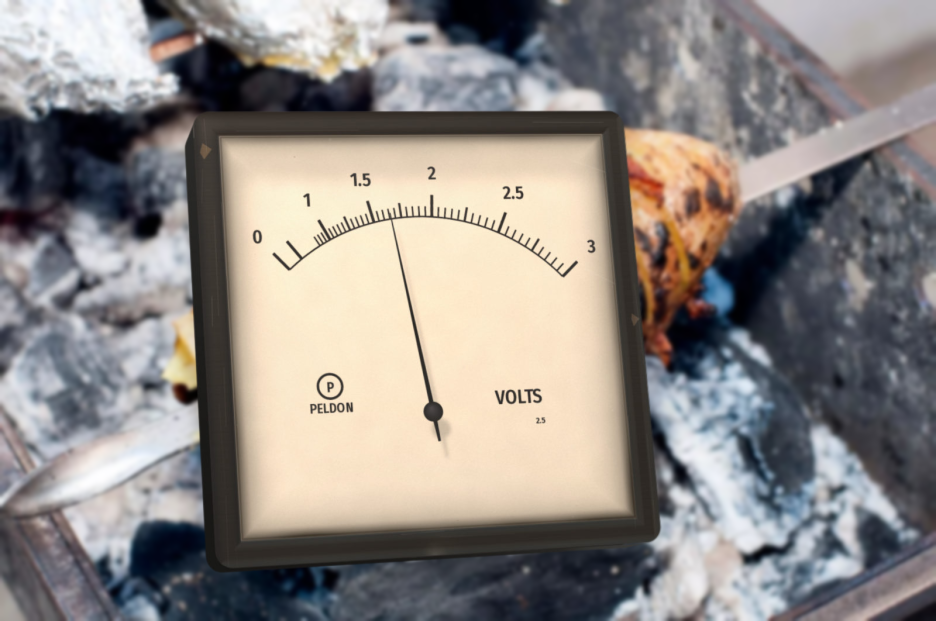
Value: {"value": 1.65, "unit": "V"}
